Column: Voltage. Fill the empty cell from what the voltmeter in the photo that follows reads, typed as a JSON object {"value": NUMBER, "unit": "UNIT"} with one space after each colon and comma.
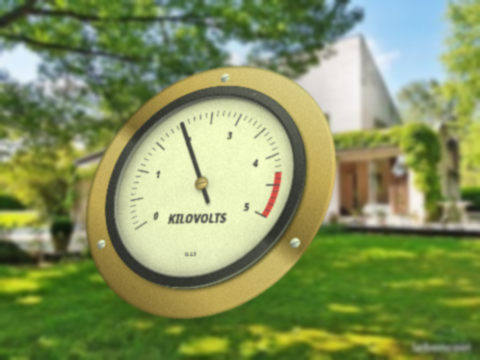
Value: {"value": 2, "unit": "kV"}
